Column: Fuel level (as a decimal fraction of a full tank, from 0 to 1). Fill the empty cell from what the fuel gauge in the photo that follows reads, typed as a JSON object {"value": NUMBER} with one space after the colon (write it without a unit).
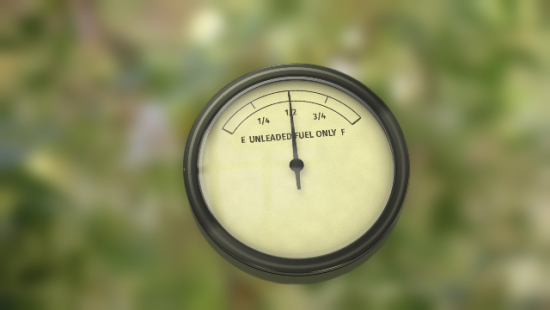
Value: {"value": 0.5}
